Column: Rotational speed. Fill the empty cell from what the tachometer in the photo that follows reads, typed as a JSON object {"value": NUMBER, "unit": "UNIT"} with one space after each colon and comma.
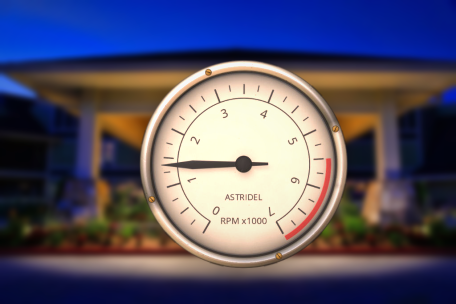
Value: {"value": 1375, "unit": "rpm"}
